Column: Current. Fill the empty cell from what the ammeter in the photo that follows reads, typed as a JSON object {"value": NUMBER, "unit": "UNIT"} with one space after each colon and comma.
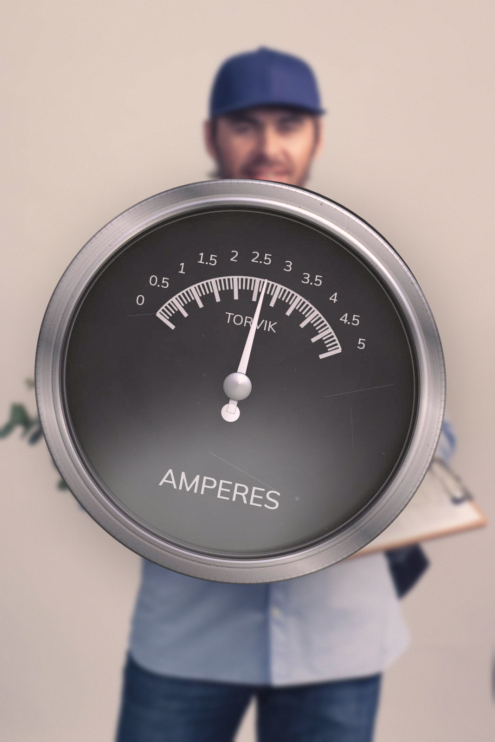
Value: {"value": 2.7, "unit": "A"}
